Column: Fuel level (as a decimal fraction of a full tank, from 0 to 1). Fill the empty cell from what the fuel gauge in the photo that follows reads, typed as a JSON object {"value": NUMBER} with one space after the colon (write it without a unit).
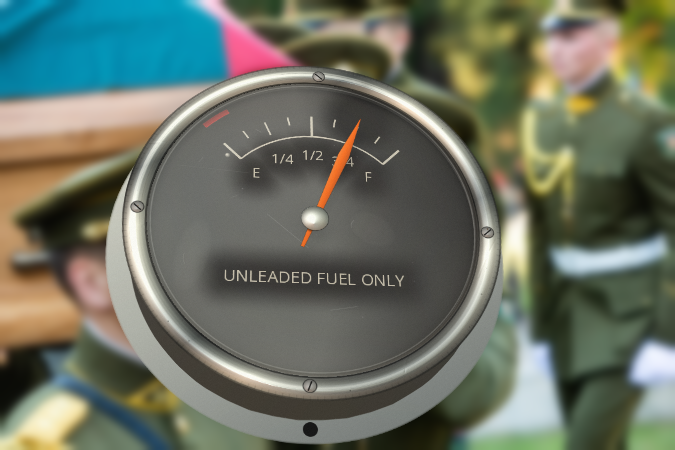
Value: {"value": 0.75}
